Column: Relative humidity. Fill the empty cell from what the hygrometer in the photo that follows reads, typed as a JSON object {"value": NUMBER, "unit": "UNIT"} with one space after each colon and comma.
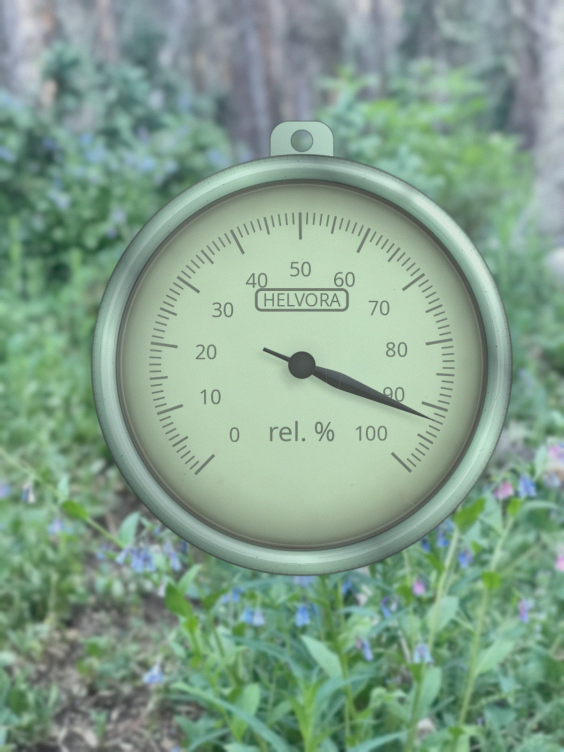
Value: {"value": 92, "unit": "%"}
